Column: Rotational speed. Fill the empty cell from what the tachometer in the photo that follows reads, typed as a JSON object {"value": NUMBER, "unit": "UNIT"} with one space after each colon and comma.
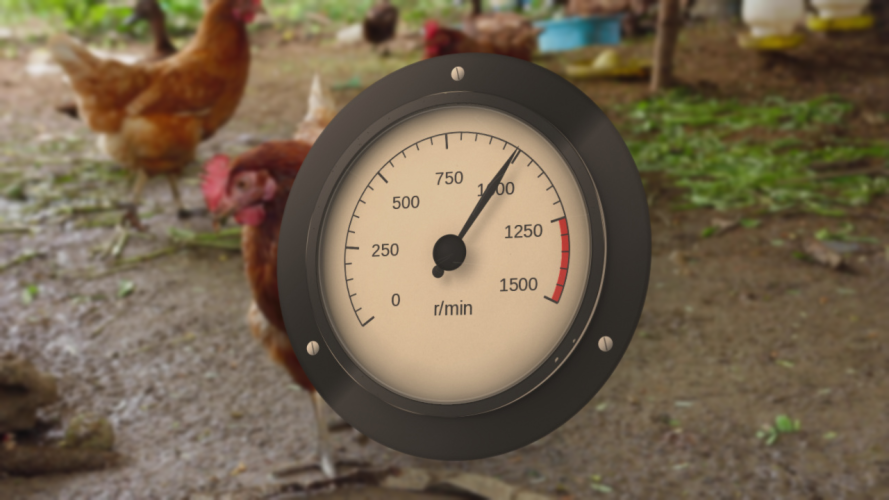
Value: {"value": 1000, "unit": "rpm"}
